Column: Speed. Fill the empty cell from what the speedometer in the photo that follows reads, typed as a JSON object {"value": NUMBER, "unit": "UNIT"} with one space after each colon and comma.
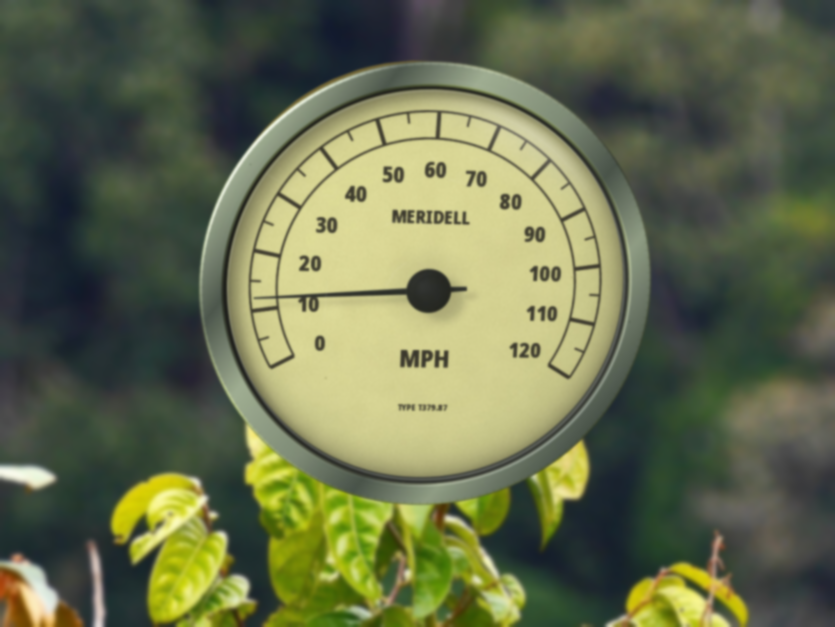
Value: {"value": 12.5, "unit": "mph"}
